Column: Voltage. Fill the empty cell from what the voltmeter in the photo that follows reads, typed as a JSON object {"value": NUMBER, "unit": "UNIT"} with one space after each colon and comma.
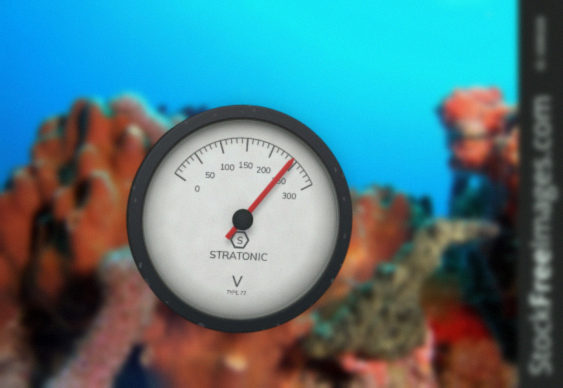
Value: {"value": 240, "unit": "V"}
